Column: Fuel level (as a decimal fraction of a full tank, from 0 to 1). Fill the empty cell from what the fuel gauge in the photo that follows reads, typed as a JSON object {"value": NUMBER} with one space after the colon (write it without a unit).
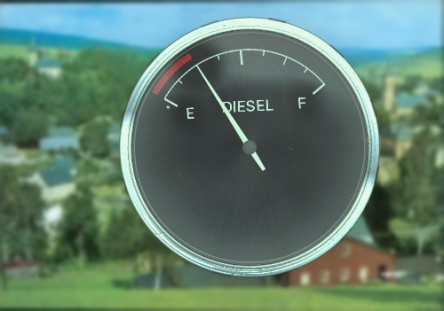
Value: {"value": 0.25}
